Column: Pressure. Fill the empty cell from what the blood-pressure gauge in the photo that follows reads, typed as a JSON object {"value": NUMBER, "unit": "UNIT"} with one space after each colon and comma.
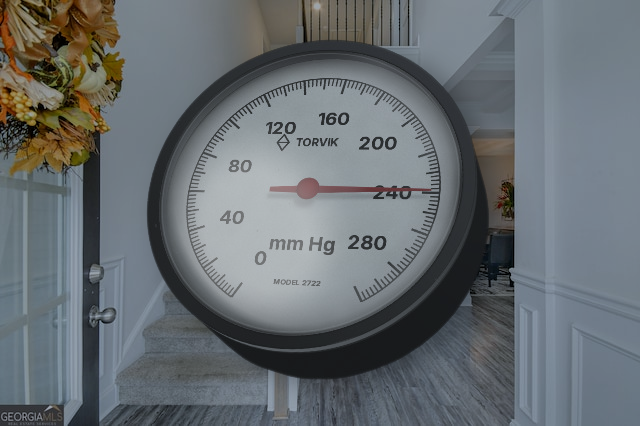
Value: {"value": 240, "unit": "mmHg"}
